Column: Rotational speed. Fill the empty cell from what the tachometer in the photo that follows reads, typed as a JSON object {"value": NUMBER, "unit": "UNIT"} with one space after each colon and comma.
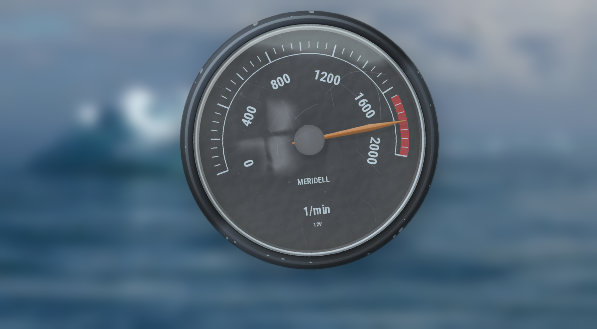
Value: {"value": 1800, "unit": "rpm"}
